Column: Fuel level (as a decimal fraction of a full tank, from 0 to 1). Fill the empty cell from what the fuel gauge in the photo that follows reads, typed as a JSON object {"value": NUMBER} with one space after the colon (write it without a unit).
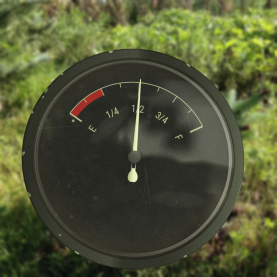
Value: {"value": 0.5}
